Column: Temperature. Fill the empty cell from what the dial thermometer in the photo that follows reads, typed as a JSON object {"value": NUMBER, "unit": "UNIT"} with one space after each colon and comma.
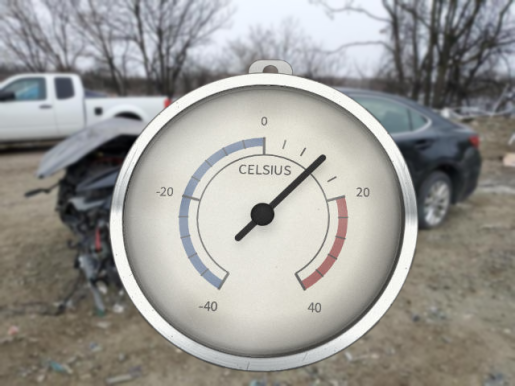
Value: {"value": 12, "unit": "°C"}
